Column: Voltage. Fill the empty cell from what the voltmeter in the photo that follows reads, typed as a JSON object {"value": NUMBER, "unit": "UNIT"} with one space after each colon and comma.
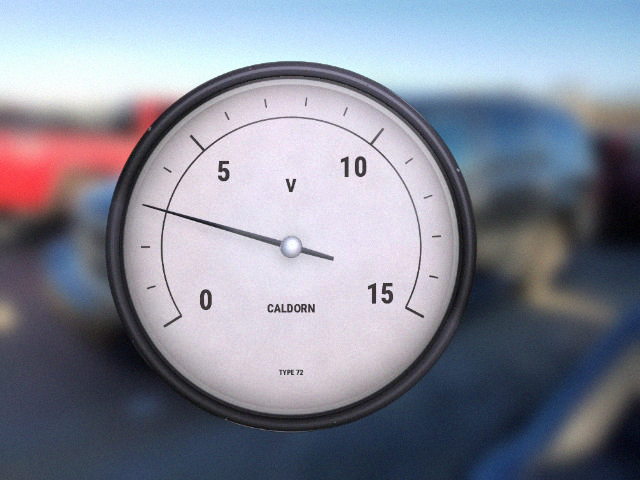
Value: {"value": 3, "unit": "V"}
